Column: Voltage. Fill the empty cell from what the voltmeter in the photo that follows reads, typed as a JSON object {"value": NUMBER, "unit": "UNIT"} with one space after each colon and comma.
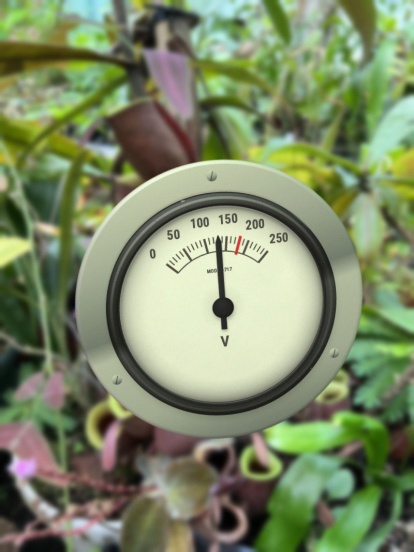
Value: {"value": 130, "unit": "V"}
